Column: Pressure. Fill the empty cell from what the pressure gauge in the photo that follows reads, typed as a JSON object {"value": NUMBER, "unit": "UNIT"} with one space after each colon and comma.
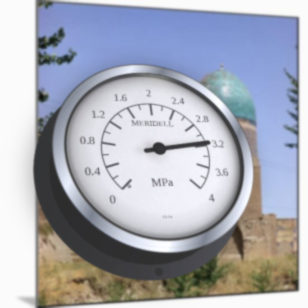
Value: {"value": 3.2, "unit": "MPa"}
